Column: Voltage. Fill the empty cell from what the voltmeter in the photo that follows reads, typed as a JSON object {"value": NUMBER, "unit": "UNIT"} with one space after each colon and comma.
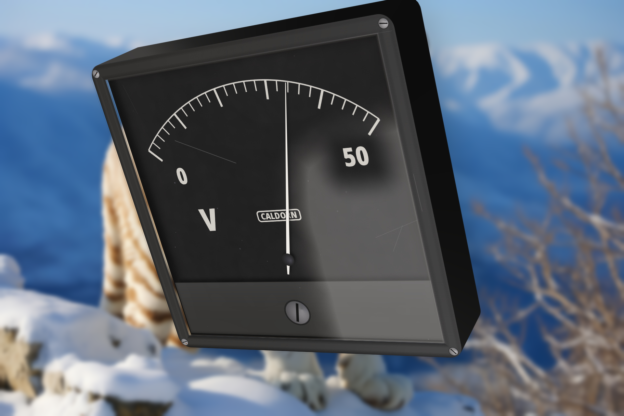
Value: {"value": 34, "unit": "V"}
